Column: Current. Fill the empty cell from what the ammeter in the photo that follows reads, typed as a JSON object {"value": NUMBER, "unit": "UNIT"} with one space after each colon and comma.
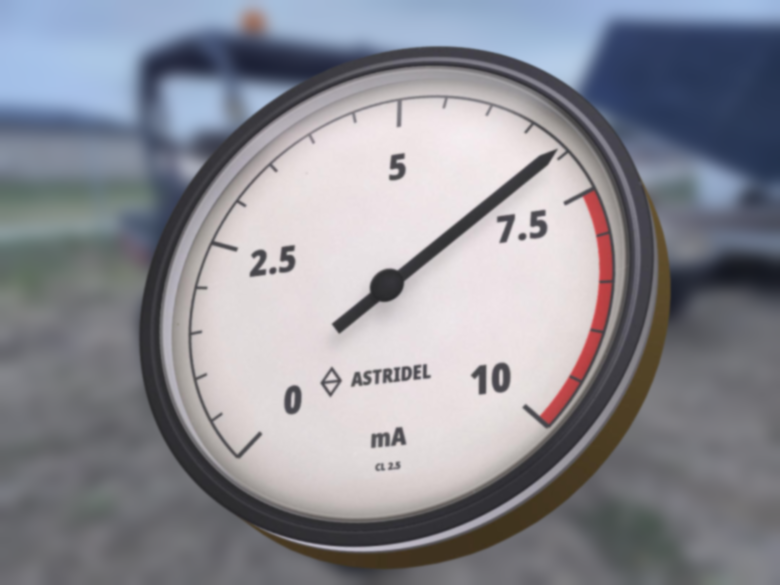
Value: {"value": 7, "unit": "mA"}
